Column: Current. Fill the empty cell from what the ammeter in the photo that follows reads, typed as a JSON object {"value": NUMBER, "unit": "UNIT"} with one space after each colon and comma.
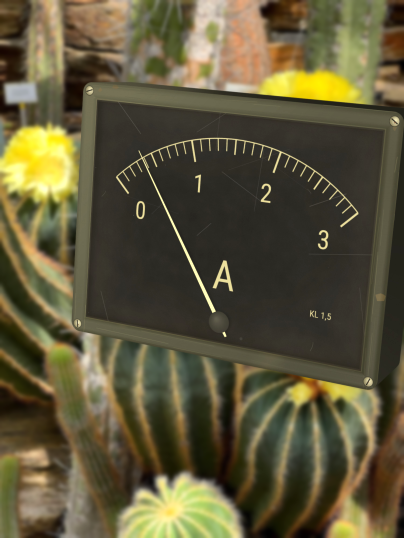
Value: {"value": 0.4, "unit": "A"}
